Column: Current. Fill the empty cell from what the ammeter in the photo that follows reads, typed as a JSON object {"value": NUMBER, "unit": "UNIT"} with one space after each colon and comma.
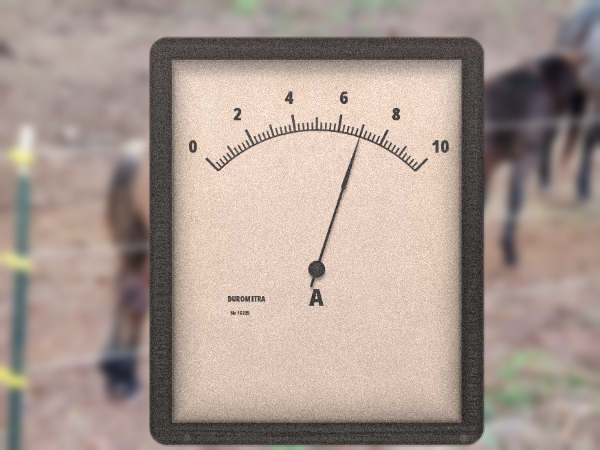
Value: {"value": 7, "unit": "A"}
